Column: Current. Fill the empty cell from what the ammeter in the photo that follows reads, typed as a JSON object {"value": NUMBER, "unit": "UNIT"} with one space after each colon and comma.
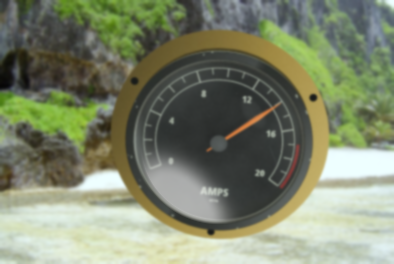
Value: {"value": 14, "unit": "A"}
